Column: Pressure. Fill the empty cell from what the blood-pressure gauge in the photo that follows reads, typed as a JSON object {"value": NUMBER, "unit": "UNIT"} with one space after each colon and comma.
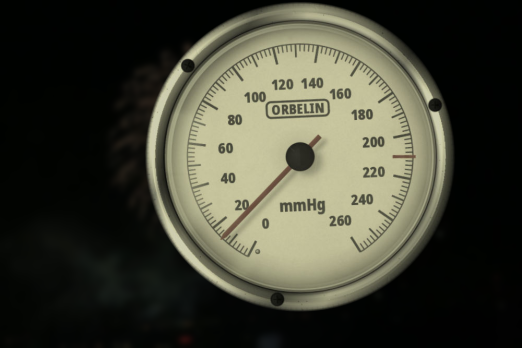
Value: {"value": 14, "unit": "mmHg"}
